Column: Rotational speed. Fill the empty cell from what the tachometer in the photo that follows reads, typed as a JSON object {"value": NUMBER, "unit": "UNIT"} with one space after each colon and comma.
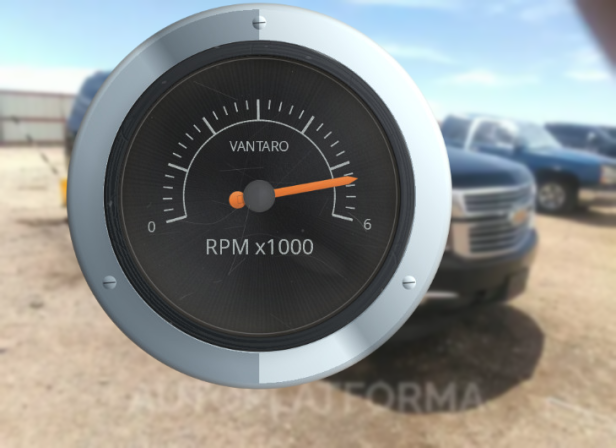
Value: {"value": 5300, "unit": "rpm"}
